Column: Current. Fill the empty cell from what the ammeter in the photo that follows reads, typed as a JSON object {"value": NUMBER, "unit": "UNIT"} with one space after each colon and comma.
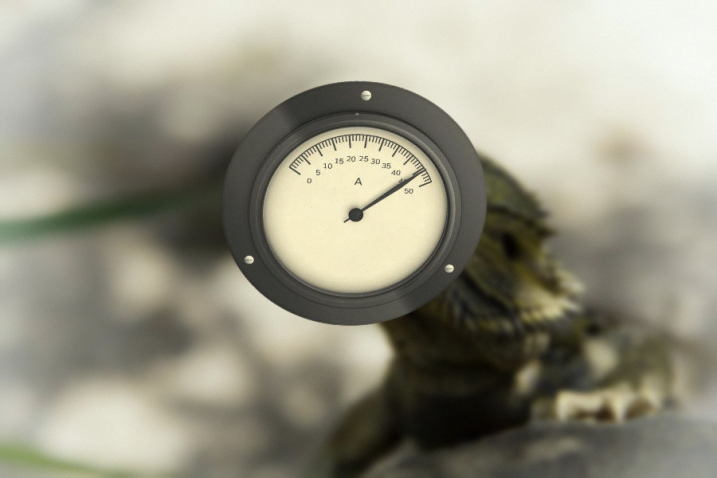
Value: {"value": 45, "unit": "A"}
